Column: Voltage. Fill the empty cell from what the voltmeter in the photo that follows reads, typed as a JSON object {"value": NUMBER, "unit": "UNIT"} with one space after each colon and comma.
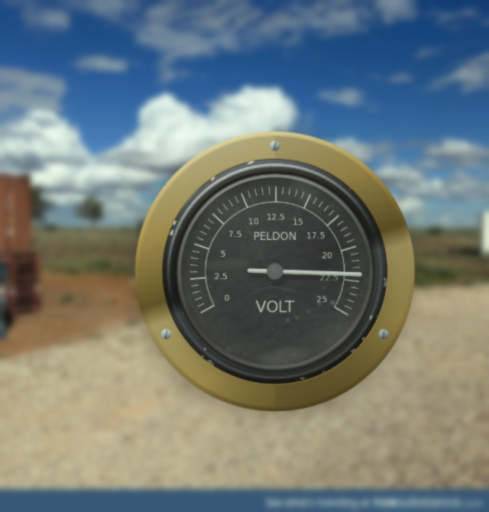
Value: {"value": 22, "unit": "V"}
